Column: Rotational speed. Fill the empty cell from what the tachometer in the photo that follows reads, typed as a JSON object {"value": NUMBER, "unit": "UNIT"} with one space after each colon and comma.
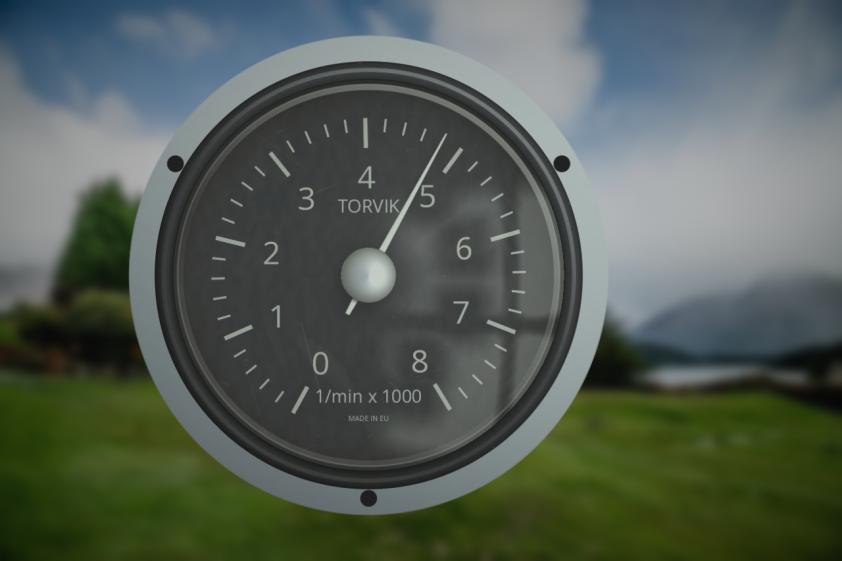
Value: {"value": 4800, "unit": "rpm"}
